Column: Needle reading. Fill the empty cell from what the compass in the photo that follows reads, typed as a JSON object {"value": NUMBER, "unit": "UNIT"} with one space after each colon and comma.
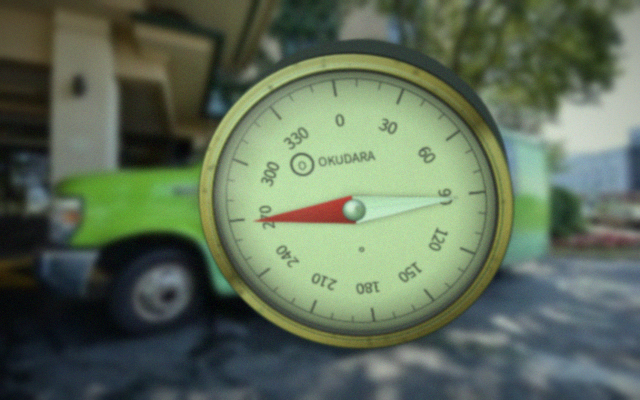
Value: {"value": 270, "unit": "°"}
